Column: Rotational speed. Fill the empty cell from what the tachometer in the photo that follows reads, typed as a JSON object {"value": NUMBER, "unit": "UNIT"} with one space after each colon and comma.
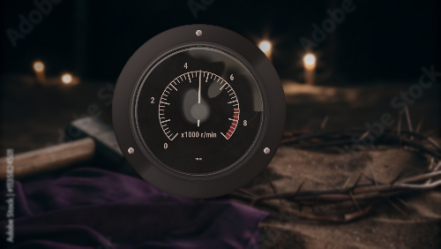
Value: {"value": 4600, "unit": "rpm"}
